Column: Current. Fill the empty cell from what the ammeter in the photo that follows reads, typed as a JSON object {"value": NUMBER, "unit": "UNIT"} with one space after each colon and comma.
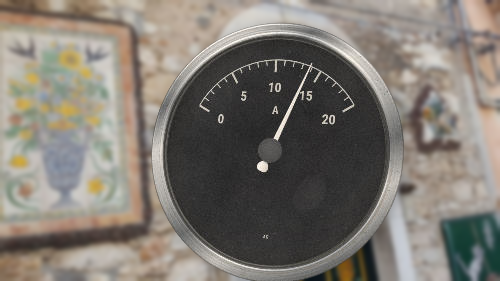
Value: {"value": 14, "unit": "A"}
